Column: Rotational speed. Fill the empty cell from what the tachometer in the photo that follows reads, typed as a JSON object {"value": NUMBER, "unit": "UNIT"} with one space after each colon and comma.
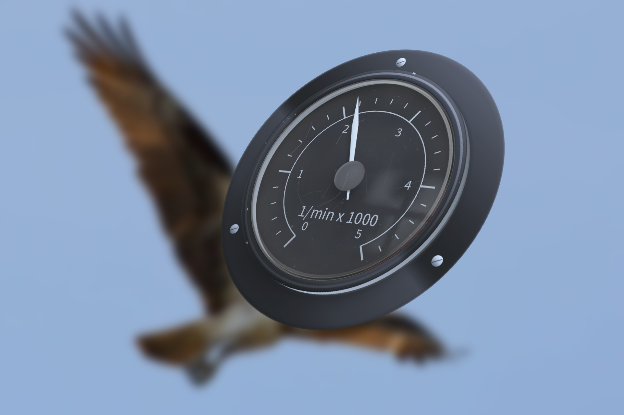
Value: {"value": 2200, "unit": "rpm"}
